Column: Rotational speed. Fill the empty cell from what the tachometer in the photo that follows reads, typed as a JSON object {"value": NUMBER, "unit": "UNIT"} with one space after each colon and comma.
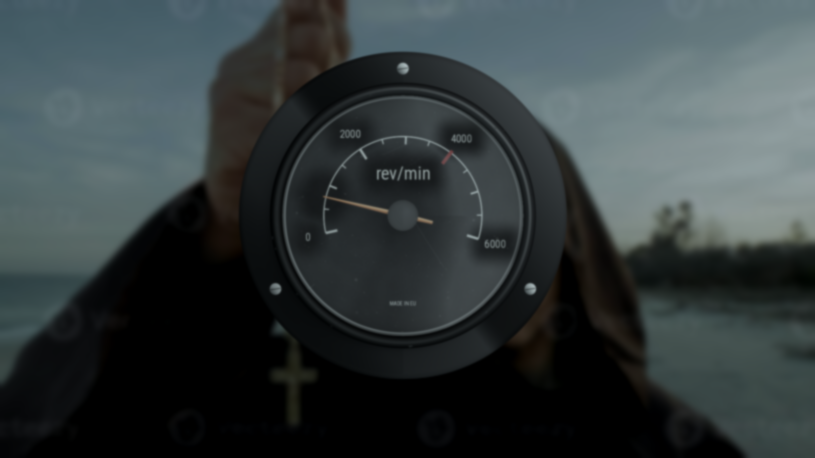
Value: {"value": 750, "unit": "rpm"}
